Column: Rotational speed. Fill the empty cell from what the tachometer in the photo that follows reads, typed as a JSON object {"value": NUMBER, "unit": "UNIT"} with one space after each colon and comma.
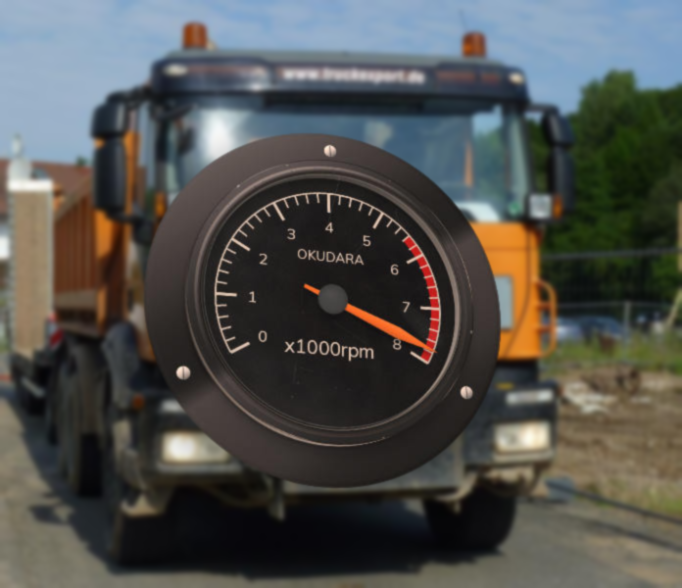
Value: {"value": 7800, "unit": "rpm"}
